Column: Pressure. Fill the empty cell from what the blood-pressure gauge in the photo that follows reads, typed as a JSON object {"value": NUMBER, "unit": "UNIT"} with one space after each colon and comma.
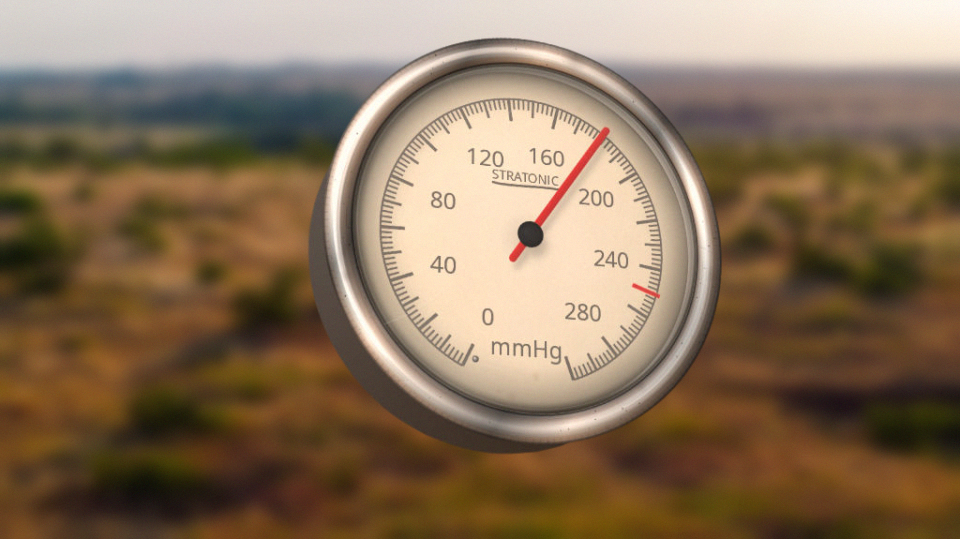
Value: {"value": 180, "unit": "mmHg"}
